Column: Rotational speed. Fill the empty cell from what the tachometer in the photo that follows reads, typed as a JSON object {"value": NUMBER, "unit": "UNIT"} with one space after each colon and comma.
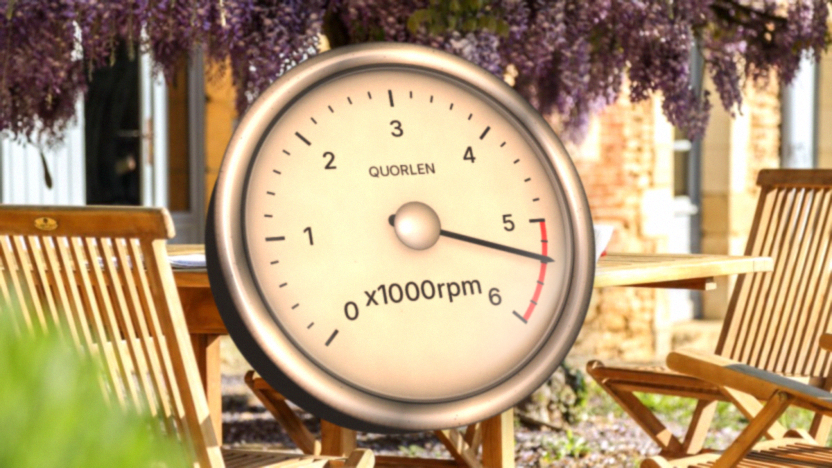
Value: {"value": 5400, "unit": "rpm"}
